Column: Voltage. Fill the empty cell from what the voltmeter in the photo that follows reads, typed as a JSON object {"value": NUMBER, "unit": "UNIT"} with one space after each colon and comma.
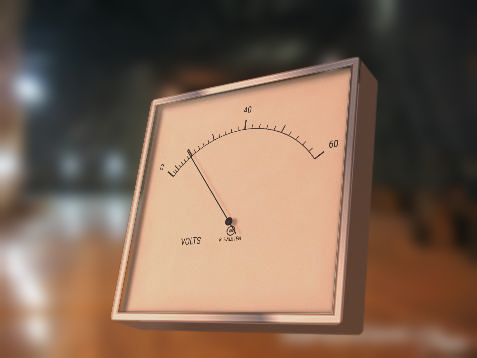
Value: {"value": 20, "unit": "V"}
